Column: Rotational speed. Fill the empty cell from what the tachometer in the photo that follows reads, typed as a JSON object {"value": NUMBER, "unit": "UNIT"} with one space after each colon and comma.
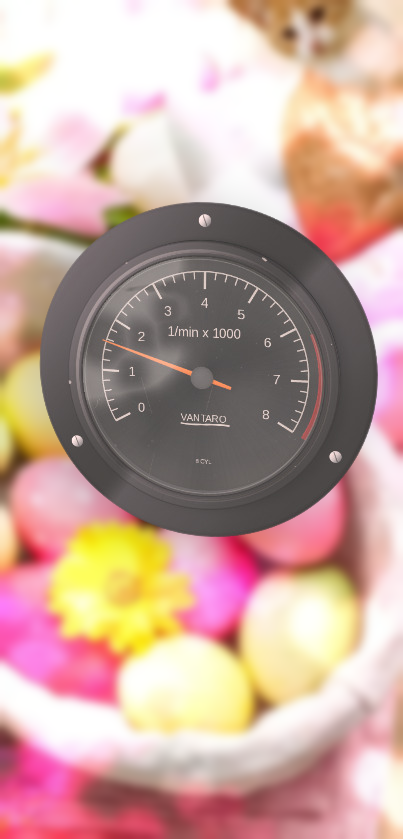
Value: {"value": 1600, "unit": "rpm"}
